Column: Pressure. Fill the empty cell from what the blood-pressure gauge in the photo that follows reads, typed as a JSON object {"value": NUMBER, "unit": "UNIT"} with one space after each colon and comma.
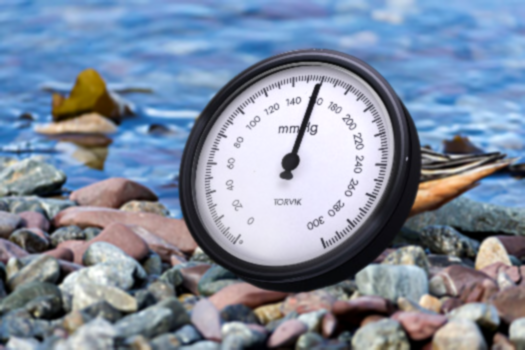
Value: {"value": 160, "unit": "mmHg"}
